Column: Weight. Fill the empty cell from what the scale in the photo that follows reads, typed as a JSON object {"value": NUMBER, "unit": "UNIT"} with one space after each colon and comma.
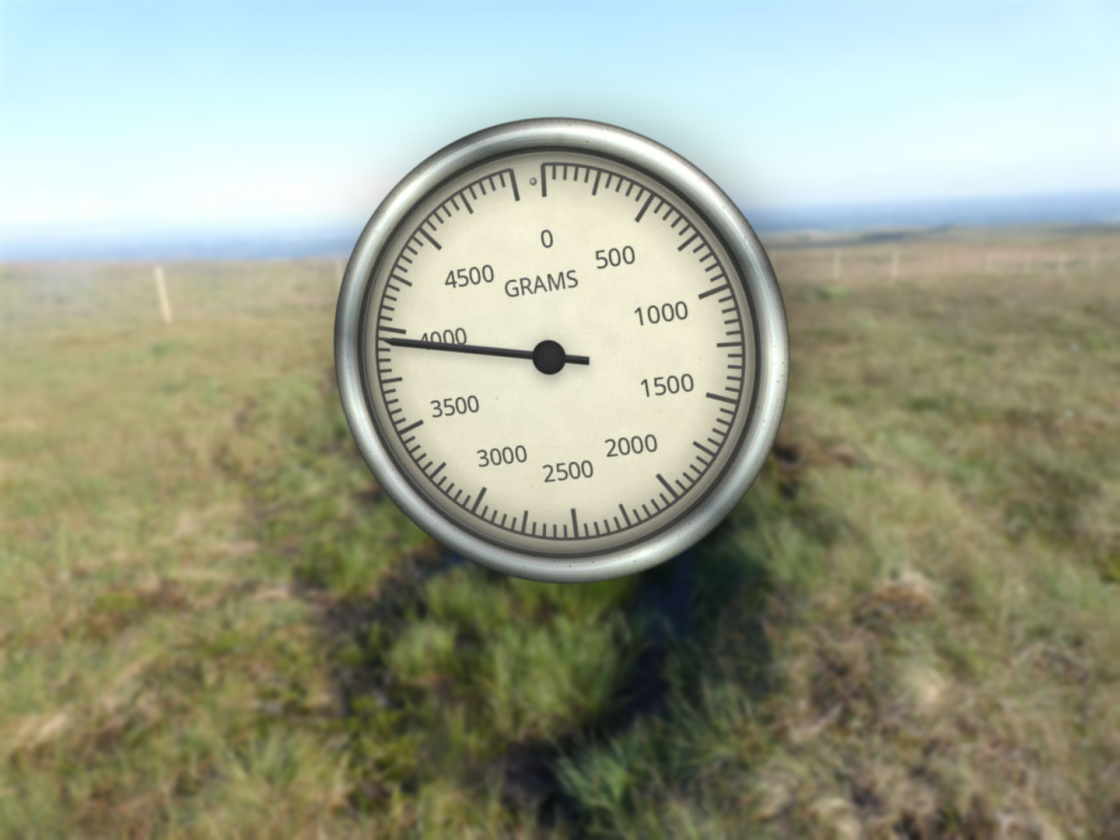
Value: {"value": 3950, "unit": "g"}
